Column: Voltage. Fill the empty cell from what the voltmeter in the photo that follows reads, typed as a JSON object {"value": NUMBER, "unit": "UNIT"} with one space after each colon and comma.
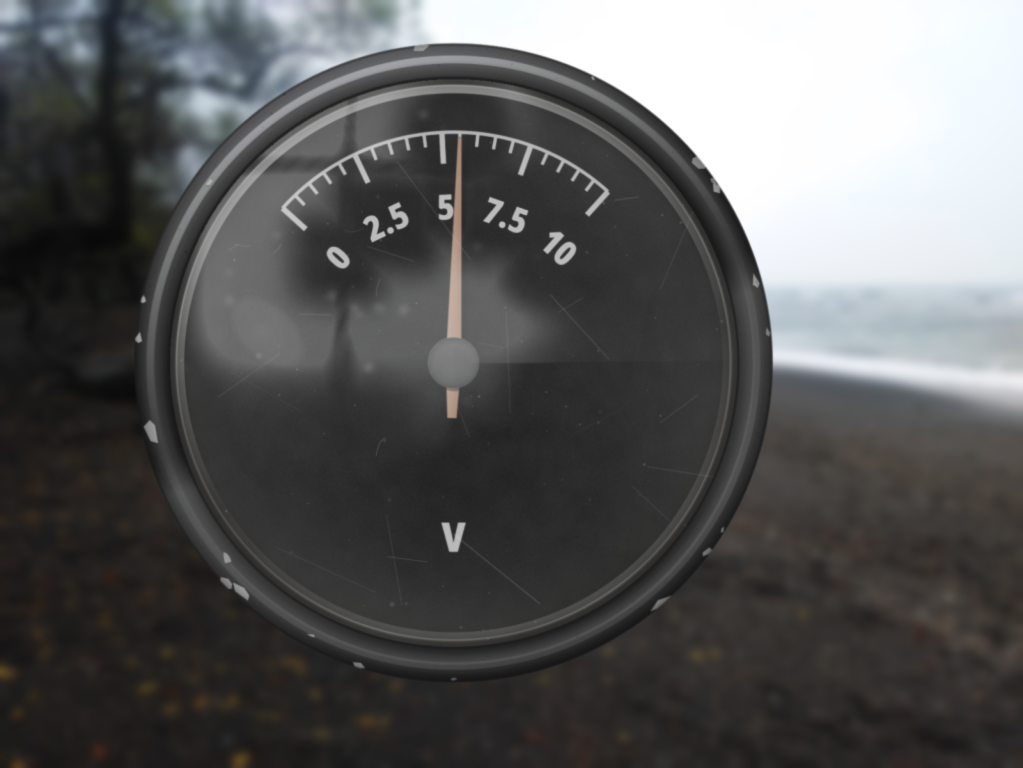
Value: {"value": 5.5, "unit": "V"}
